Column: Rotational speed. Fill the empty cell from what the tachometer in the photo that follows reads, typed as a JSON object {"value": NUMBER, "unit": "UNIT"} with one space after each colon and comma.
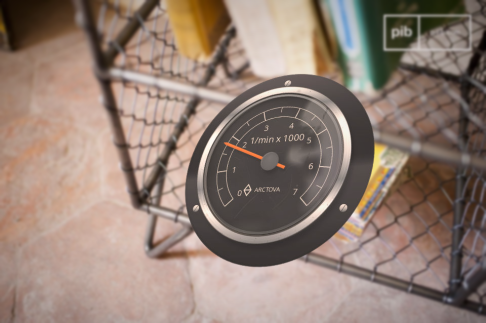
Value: {"value": 1750, "unit": "rpm"}
